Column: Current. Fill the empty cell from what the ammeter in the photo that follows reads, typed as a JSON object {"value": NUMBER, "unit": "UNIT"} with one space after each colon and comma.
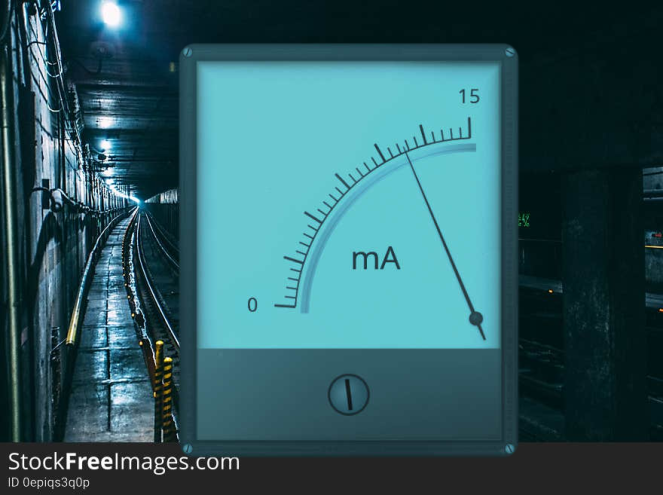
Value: {"value": 11.25, "unit": "mA"}
